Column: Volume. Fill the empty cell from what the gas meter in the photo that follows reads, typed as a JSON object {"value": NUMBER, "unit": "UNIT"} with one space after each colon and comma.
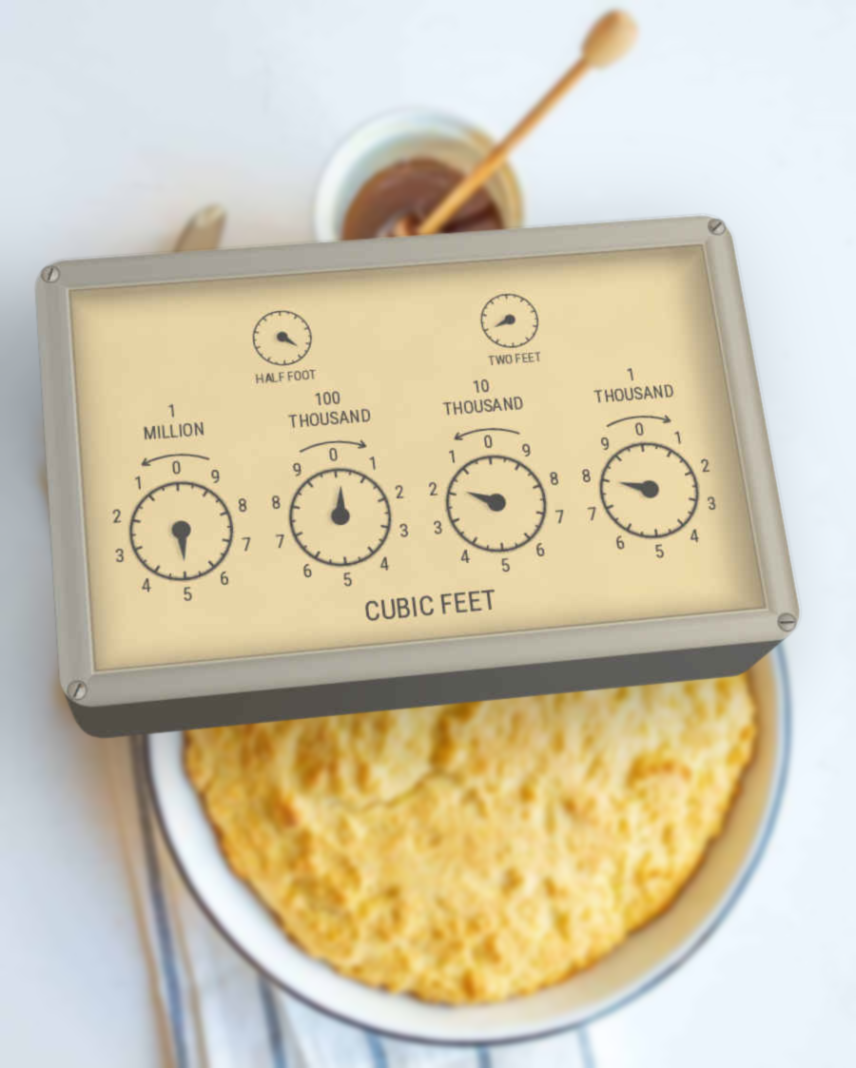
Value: {"value": 501800, "unit": "ft³"}
